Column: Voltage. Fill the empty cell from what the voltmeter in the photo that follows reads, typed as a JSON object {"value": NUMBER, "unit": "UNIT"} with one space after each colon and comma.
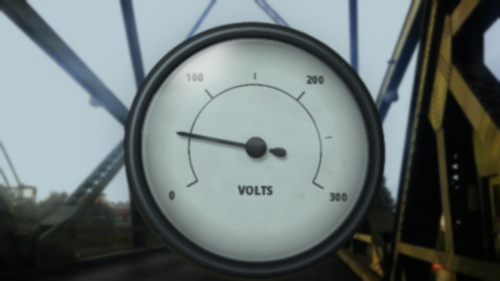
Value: {"value": 50, "unit": "V"}
